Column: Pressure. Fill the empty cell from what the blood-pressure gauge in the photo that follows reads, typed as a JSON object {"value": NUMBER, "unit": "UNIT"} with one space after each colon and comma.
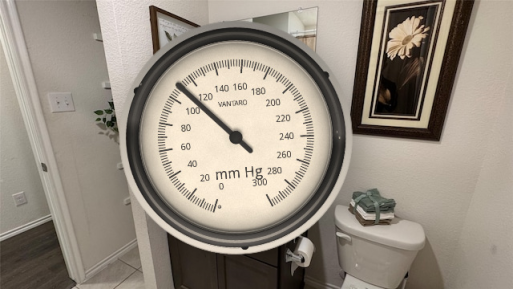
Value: {"value": 110, "unit": "mmHg"}
